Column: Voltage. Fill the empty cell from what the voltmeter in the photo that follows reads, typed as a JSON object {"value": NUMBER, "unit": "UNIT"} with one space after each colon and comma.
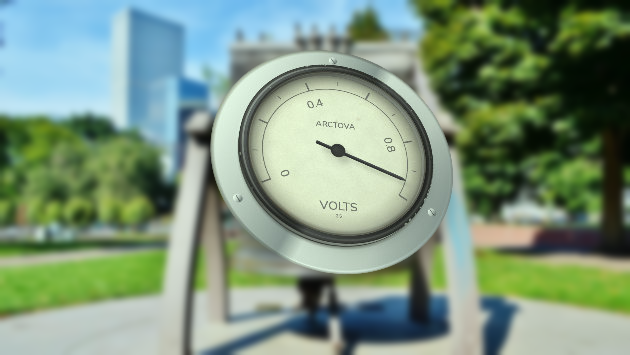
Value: {"value": 0.95, "unit": "V"}
